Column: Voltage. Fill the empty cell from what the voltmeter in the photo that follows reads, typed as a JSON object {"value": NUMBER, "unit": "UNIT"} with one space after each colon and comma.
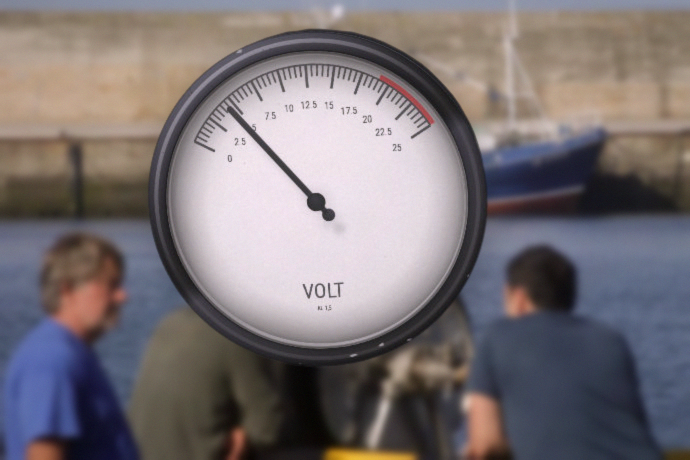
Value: {"value": 4.5, "unit": "V"}
